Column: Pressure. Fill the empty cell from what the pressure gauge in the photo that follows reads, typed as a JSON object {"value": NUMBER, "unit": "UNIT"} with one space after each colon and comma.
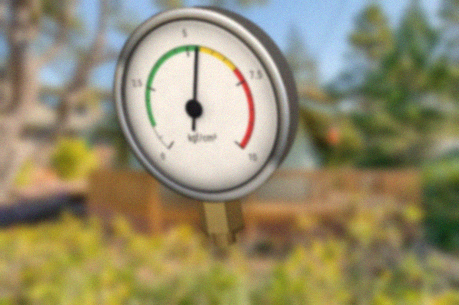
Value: {"value": 5.5, "unit": "kg/cm²"}
